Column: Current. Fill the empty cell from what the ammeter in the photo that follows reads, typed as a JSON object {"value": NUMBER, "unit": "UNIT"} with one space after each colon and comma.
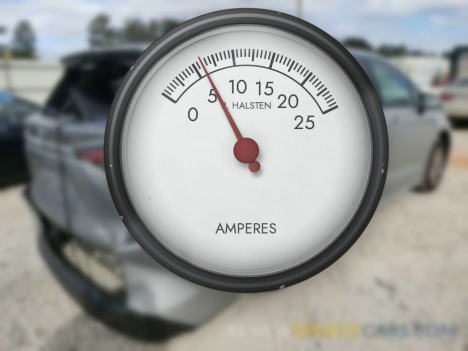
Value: {"value": 6, "unit": "A"}
